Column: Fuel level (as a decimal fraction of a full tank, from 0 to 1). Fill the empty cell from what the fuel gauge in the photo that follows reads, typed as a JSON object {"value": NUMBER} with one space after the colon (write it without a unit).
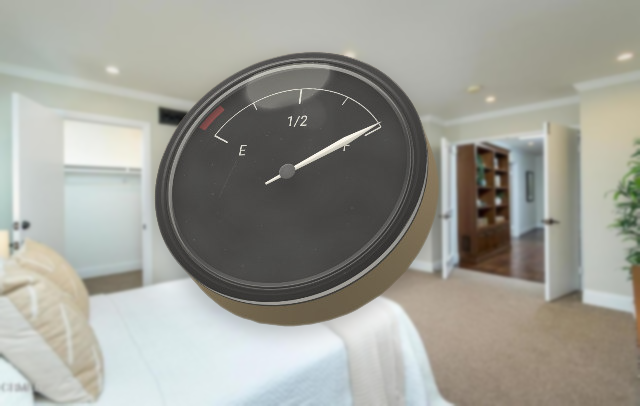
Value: {"value": 1}
